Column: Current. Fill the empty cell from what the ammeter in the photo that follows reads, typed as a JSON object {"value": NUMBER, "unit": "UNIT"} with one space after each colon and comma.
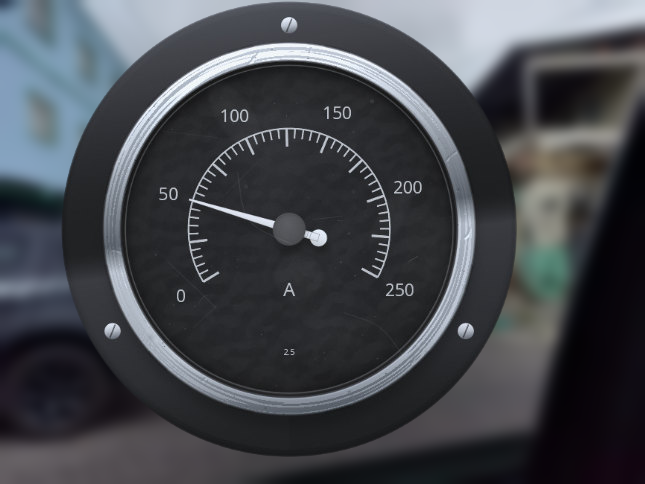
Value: {"value": 50, "unit": "A"}
